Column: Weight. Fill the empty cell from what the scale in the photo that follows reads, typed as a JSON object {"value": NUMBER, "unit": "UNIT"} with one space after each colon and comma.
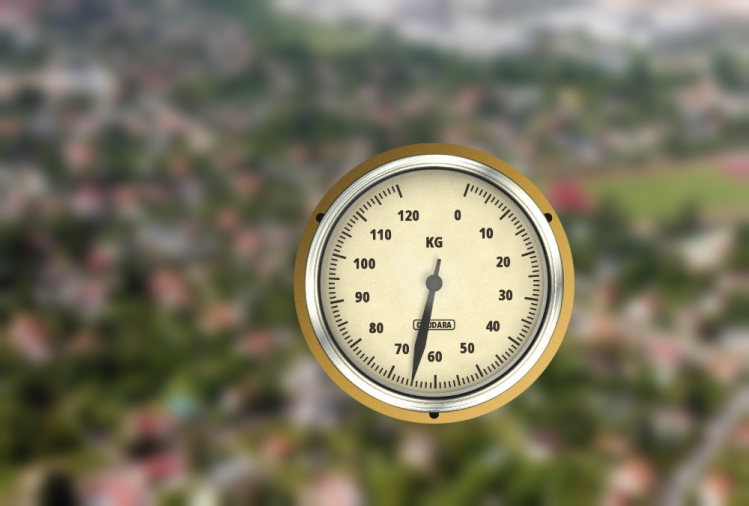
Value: {"value": 65, "unit": "kg"}
